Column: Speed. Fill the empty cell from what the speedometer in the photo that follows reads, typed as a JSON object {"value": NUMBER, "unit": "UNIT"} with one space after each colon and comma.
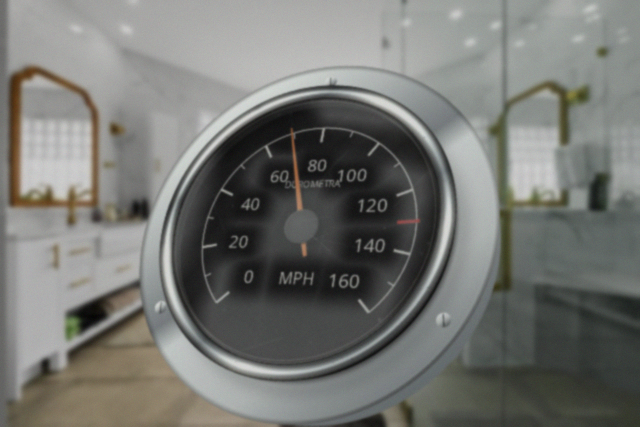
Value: {"value": 70, "unit": "mph"}
